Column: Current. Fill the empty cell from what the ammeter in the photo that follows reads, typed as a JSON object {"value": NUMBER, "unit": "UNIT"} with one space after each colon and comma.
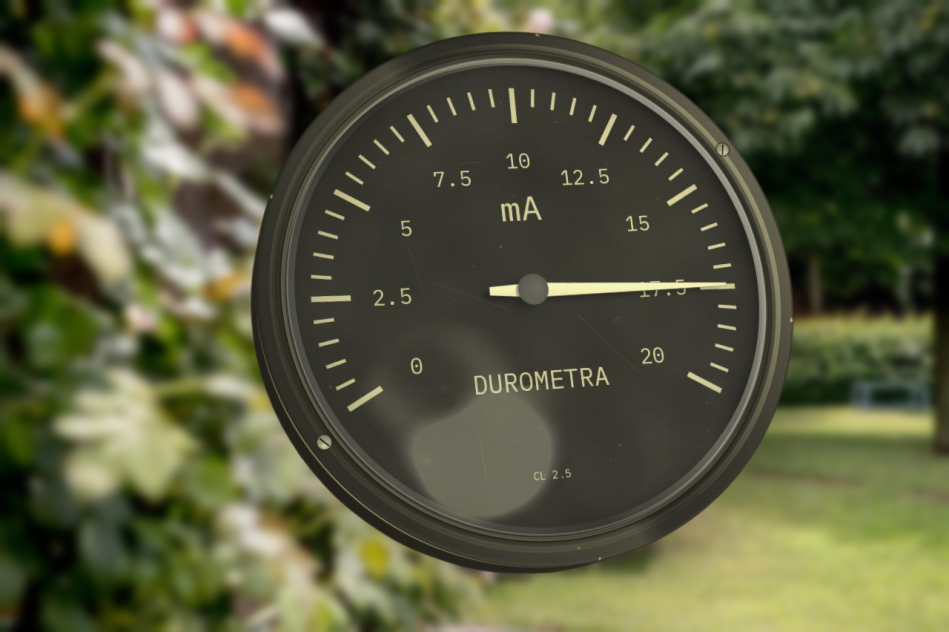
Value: {"value": 17.5, "unit": "mA"}
